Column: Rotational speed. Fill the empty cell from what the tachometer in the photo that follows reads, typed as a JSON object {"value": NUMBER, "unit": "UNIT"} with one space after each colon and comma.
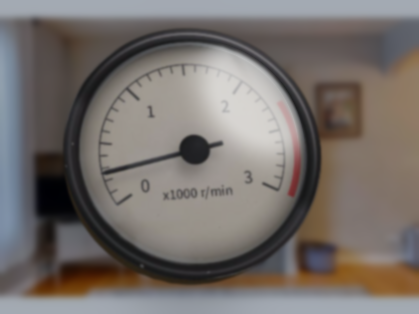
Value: {"value": 250, "unit": "rpm"}
